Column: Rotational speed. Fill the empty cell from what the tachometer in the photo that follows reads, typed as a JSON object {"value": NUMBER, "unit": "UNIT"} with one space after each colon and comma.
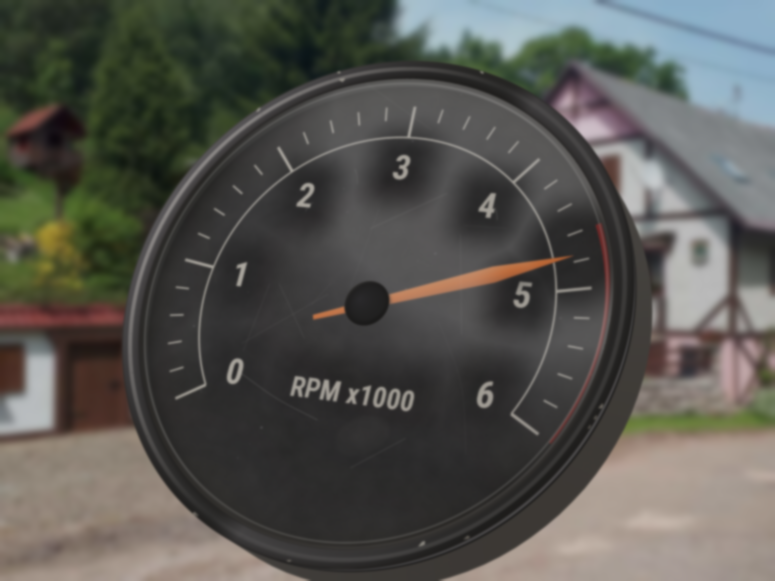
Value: {"value": 4800, "unit": "rpm"}
